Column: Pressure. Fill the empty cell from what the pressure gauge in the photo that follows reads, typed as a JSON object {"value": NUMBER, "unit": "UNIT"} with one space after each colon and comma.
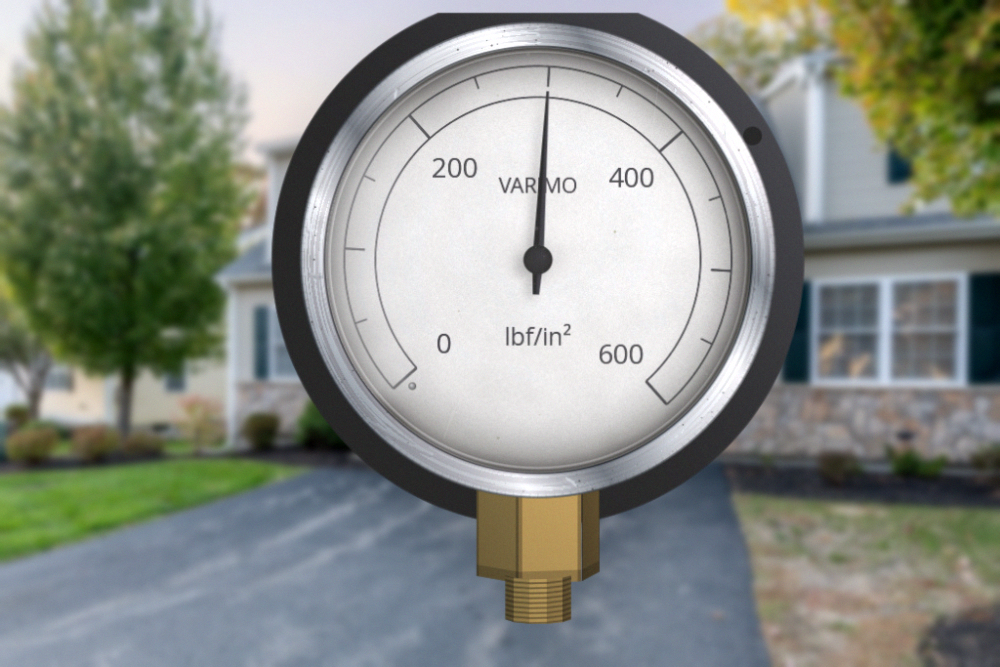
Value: {"value": 300, "unit": "psi"}
